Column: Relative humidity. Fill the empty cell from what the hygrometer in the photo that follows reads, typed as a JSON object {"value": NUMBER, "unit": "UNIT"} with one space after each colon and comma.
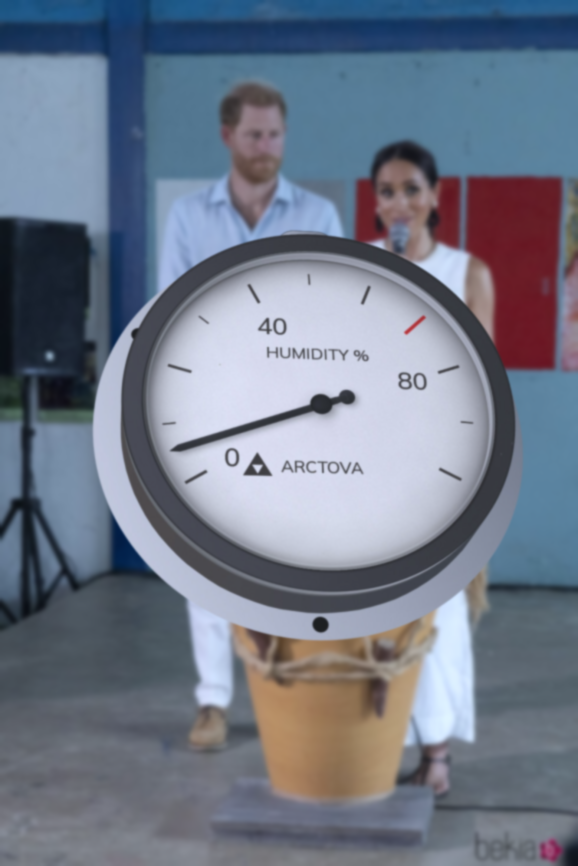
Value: {"value": 5, "unit": "%"}
